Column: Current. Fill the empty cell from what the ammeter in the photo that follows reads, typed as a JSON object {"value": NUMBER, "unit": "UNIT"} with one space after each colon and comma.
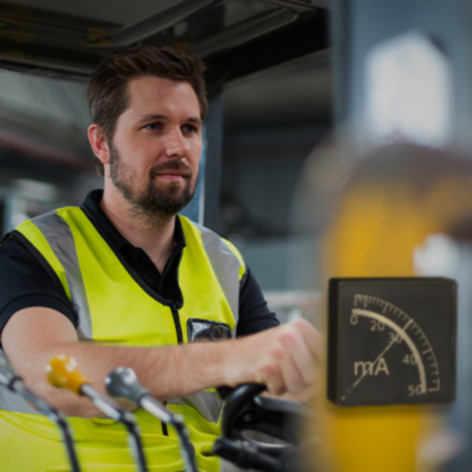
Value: {"value": 30, "unit": "mA"}
